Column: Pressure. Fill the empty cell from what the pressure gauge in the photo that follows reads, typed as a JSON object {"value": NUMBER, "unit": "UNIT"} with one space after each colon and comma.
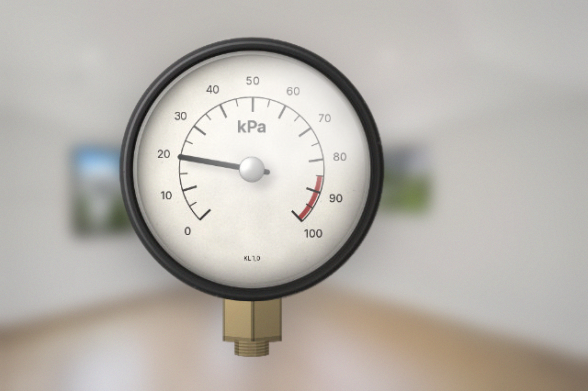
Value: {"value": 20, "unit": "kPa"}
